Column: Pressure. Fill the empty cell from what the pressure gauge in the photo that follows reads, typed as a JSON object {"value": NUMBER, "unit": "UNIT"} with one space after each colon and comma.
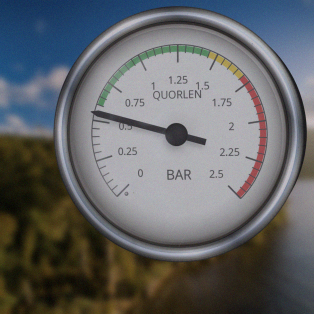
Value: {"value": 0.55, "unit": "bar"}
